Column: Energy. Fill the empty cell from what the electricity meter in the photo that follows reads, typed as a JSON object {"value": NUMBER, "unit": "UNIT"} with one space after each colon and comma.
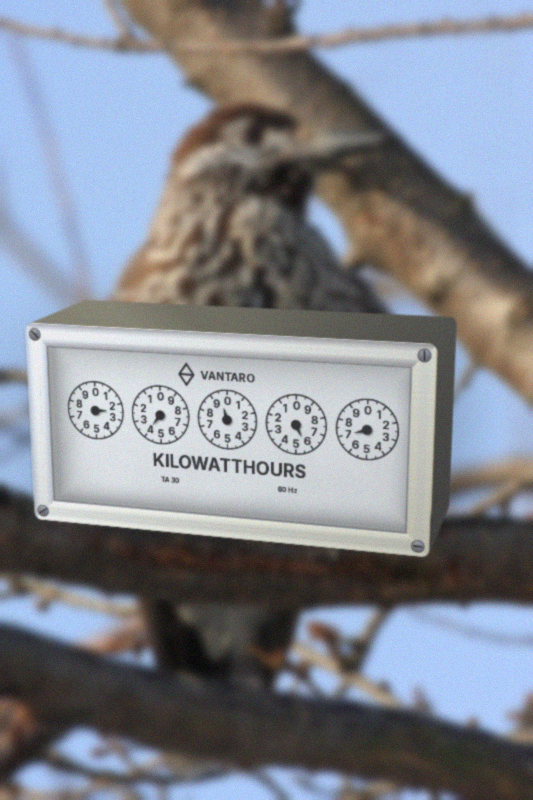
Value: {"value": 23957, "unit": "kWh"}
